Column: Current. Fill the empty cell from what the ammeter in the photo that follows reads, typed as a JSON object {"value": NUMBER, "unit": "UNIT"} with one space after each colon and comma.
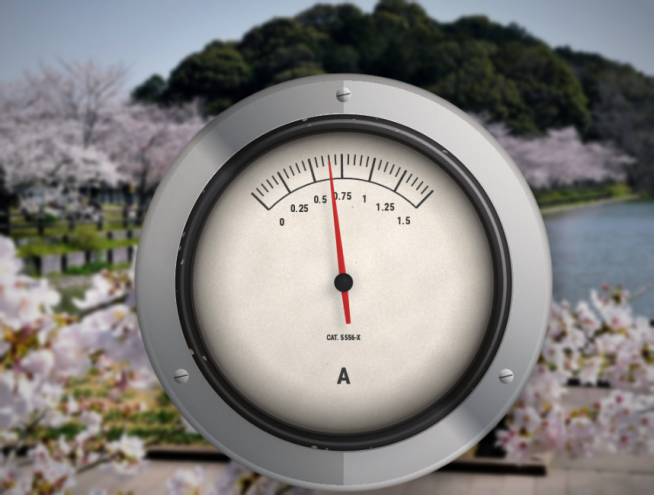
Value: {"value": 0.65, "unit": "A"}
